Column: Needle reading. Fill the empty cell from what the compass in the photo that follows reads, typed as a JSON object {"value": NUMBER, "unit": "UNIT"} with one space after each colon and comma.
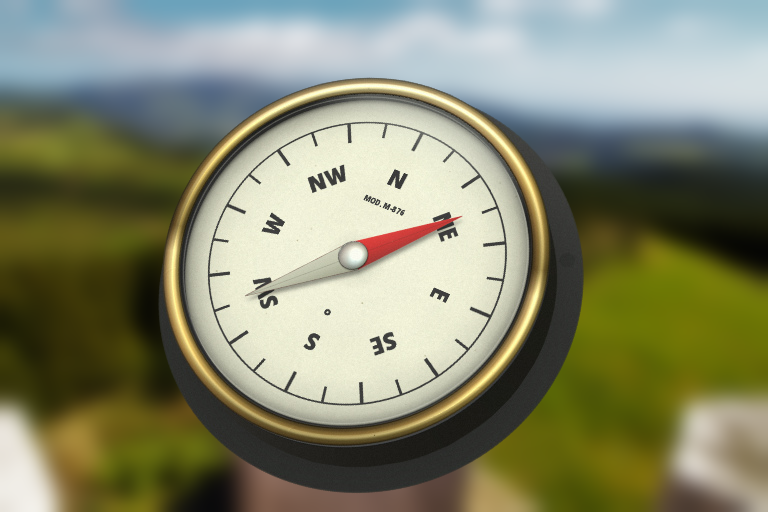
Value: {"value": 45, "unit": "°"}
